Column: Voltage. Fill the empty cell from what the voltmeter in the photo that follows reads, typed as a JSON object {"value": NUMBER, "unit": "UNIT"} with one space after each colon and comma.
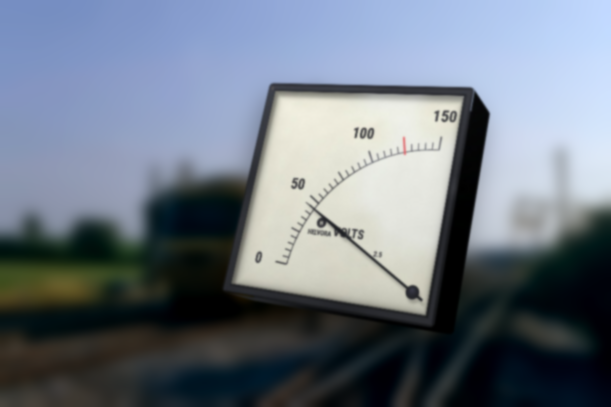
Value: {"value": 45, "unit": "V"}
